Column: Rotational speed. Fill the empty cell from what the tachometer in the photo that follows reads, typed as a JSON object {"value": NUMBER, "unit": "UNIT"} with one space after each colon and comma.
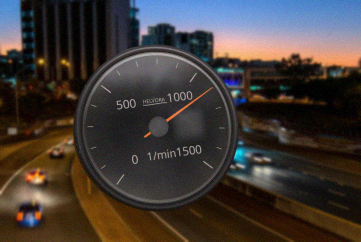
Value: {"value": 1100, "unit": "rpm"}
